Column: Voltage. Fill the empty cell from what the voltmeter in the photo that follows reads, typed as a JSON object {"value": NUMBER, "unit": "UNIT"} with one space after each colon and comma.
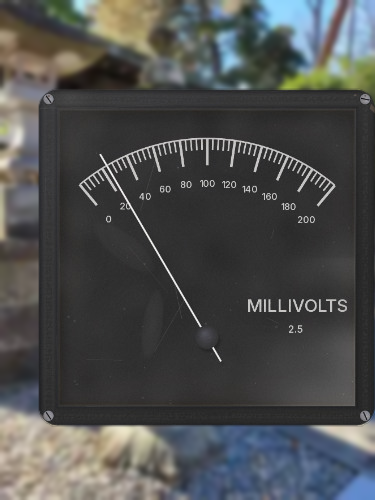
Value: {"value": 24, "unit": "mV"}
